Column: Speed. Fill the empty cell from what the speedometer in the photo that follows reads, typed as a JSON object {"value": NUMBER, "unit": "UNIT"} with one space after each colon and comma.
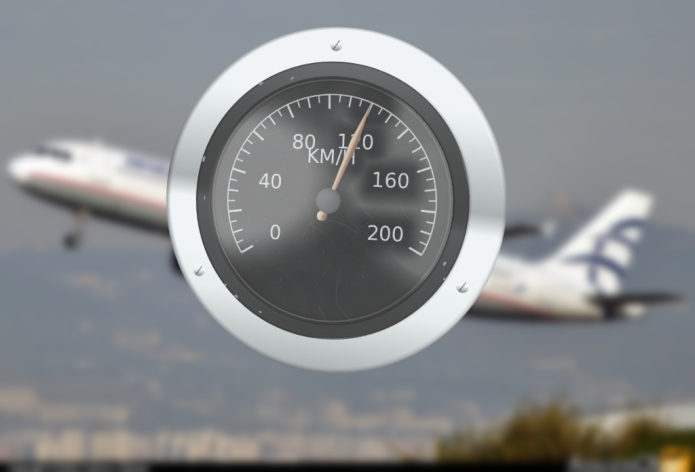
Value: {"value": 120, "unit": "km/h"}
